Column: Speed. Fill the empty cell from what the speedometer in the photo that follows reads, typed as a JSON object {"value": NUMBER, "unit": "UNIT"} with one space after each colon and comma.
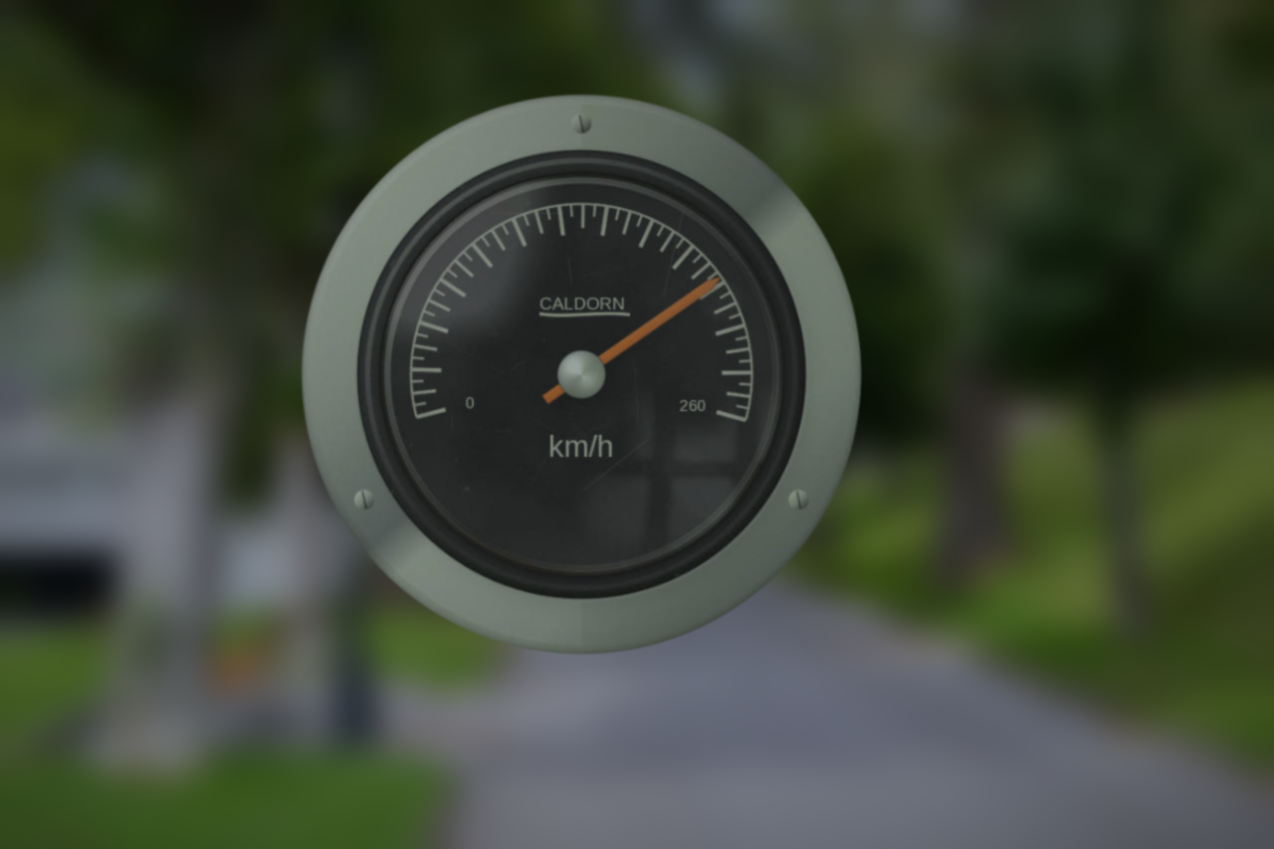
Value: {"value": 197.5, "unit": "km/h"}
